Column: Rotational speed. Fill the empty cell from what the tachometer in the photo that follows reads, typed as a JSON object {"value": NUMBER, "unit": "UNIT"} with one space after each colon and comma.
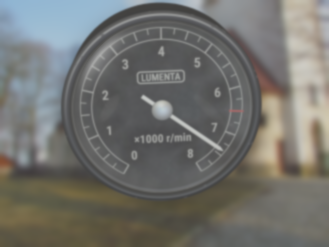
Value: {"value": 7375, "unit": "rpm"}
